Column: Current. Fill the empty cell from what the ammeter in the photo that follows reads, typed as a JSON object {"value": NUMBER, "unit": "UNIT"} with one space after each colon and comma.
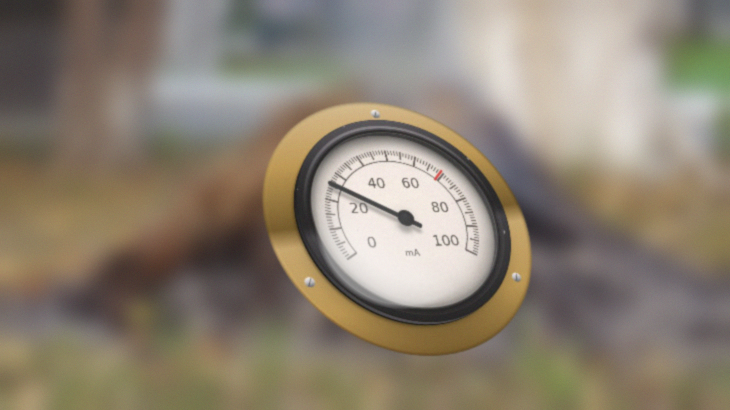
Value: {"value": 25, "unit": "mA"}
